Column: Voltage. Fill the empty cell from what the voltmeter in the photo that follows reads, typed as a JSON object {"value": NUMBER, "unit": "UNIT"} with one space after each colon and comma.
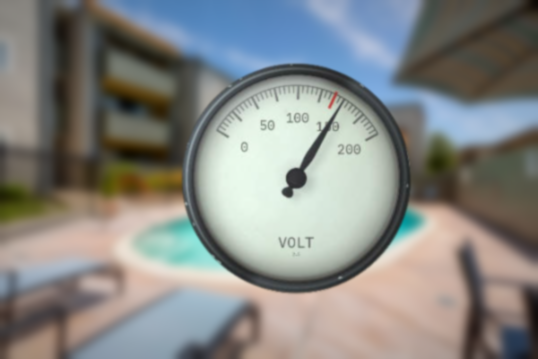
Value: {"value": 150, "unit": "V"}
